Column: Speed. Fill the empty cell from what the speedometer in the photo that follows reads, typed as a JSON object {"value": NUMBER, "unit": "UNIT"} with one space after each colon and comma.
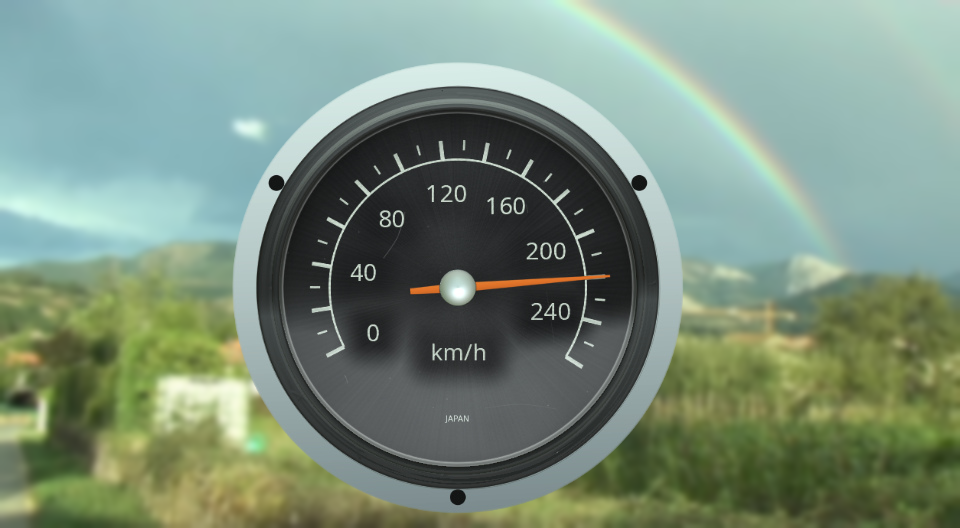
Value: {"value": 220, "unit": "km/h"}
